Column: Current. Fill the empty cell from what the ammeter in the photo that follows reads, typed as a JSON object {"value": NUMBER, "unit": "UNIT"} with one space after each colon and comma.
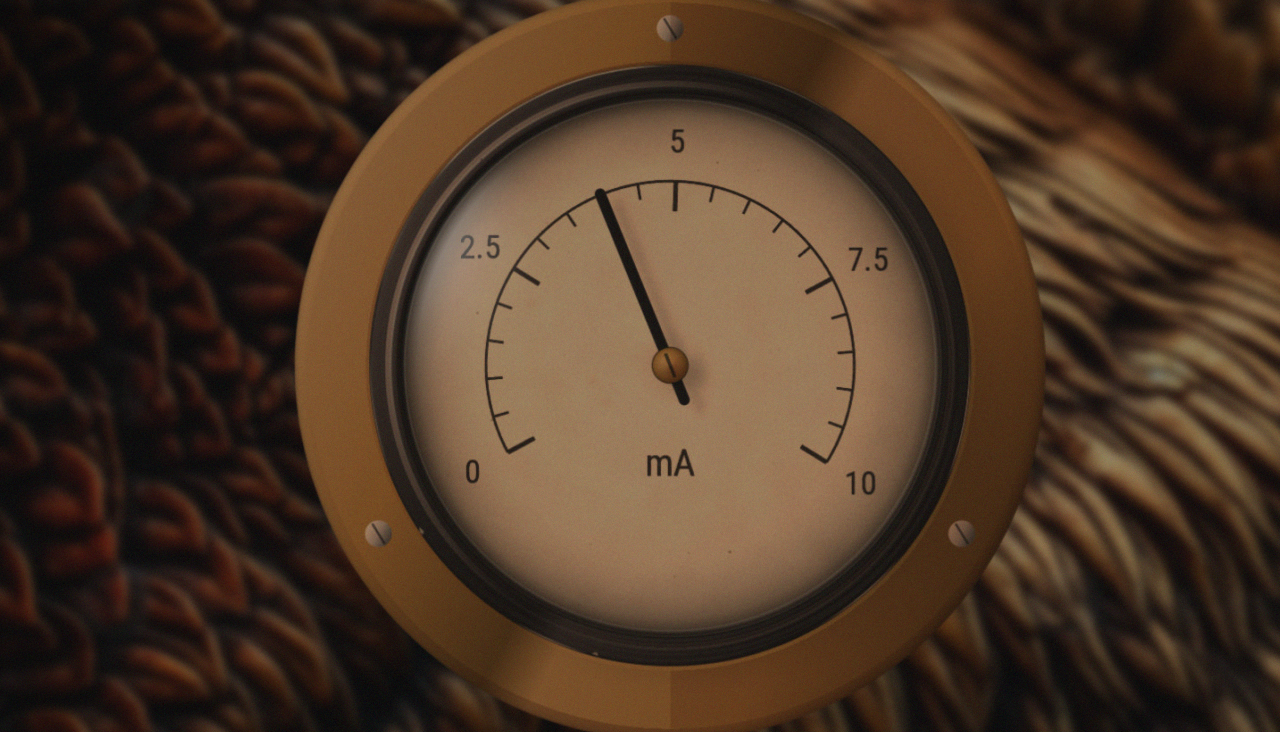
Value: {"value": 4, "unit": "mA"}
